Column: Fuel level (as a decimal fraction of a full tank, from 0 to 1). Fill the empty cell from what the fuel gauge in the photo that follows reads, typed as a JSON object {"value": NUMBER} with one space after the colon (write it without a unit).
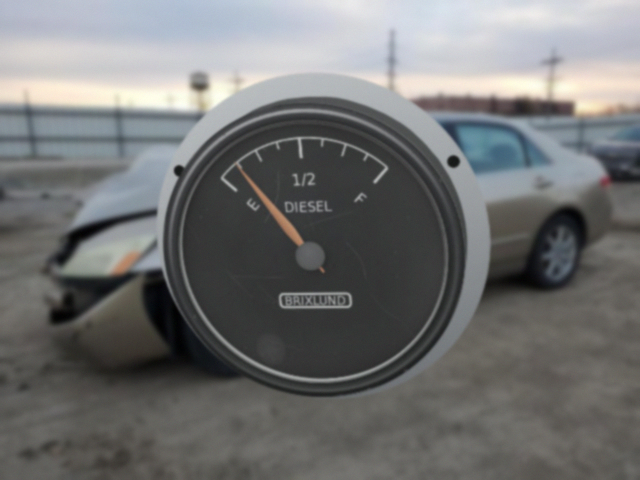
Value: {"value": 0.125}
